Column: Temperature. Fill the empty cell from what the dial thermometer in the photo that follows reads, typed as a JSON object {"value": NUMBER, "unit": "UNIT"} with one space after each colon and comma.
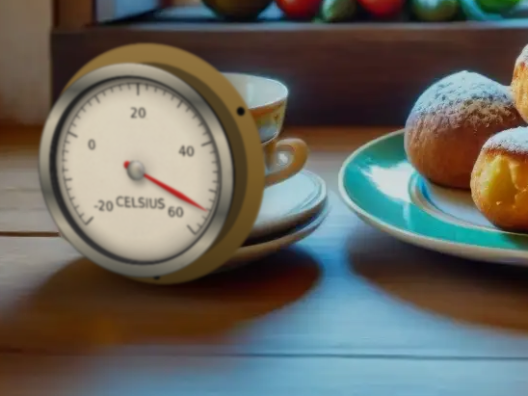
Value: {"value": 54, "unit": "°C"}
